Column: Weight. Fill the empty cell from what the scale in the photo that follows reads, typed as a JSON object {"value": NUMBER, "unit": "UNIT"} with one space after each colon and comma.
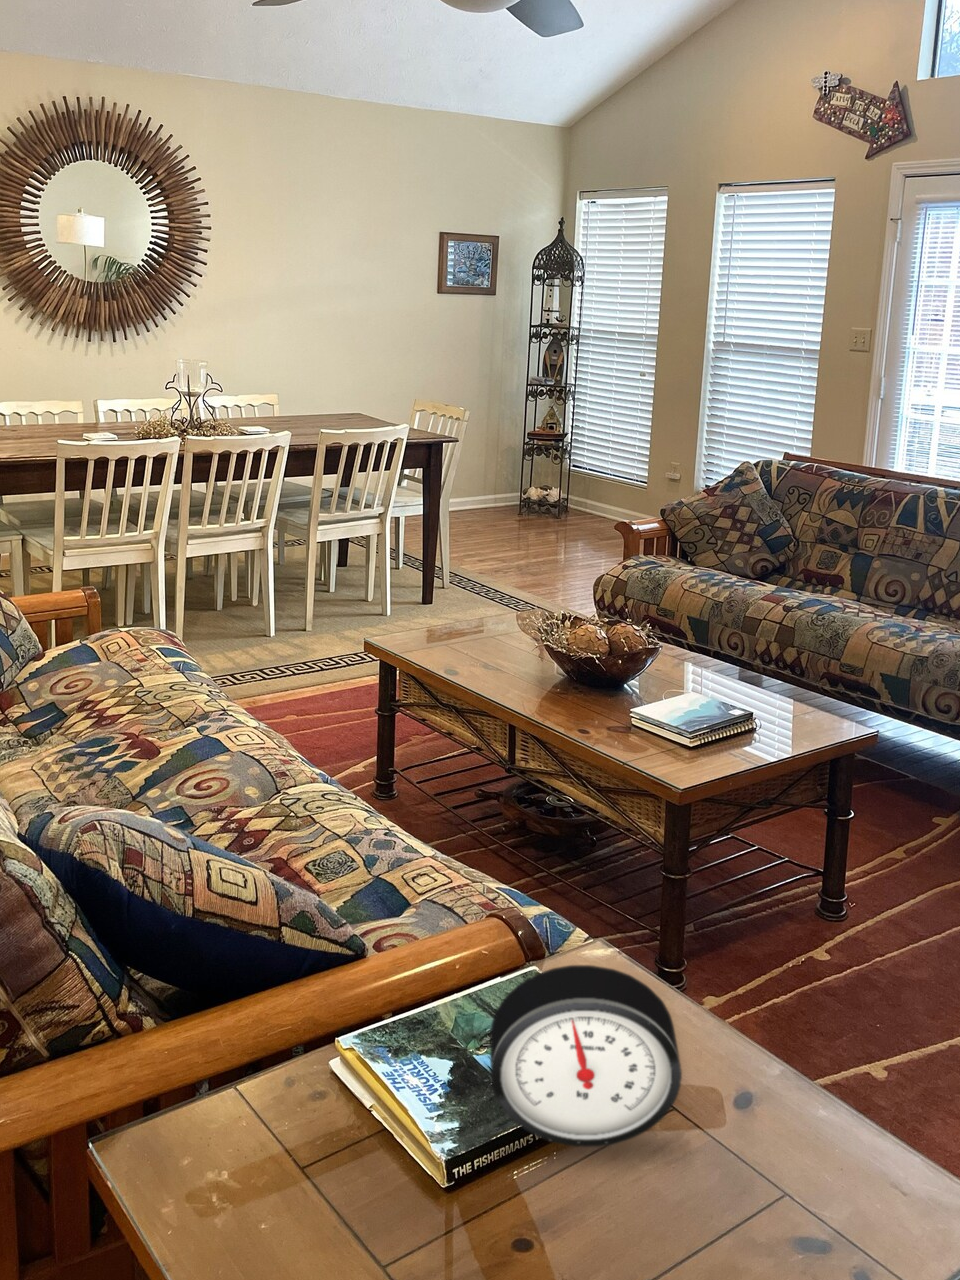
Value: {"value": 9, "unit": "kg"}
